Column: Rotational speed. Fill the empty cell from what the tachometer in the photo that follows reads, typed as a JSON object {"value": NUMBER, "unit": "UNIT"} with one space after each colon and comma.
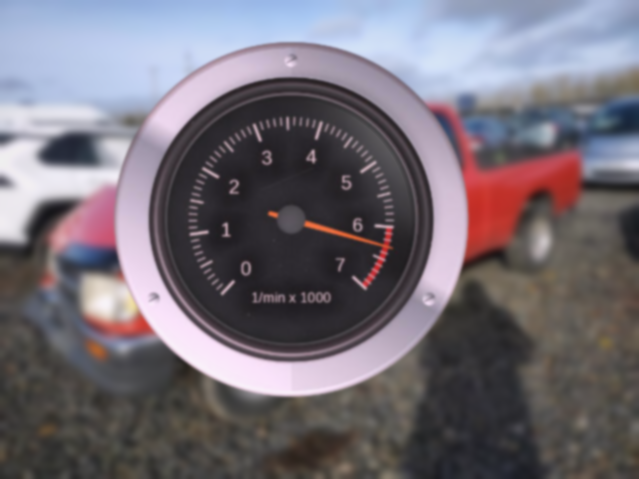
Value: {"value": 6300, "unit": "rpm"}
